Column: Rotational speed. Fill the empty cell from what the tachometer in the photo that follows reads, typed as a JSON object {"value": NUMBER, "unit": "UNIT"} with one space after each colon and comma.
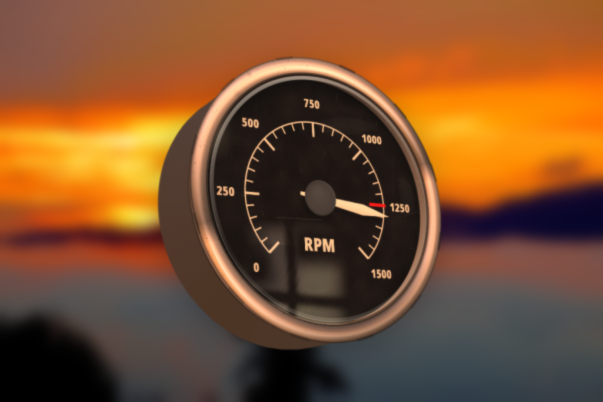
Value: {"value": 1300, "unit": "rpm"}
